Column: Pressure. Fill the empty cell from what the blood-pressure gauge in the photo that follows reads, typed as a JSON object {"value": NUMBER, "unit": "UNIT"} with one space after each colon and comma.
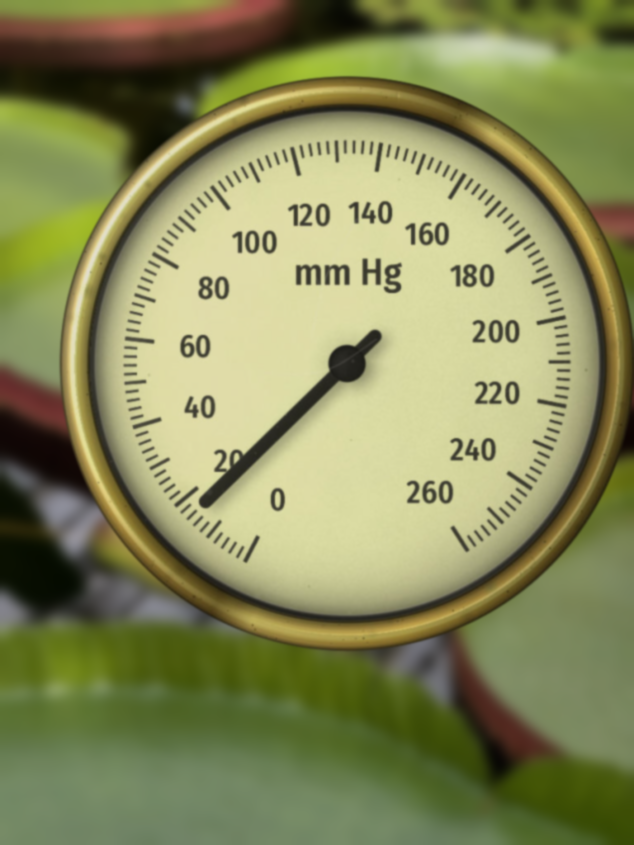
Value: {"value": 16, "unit": "mmHg"}
